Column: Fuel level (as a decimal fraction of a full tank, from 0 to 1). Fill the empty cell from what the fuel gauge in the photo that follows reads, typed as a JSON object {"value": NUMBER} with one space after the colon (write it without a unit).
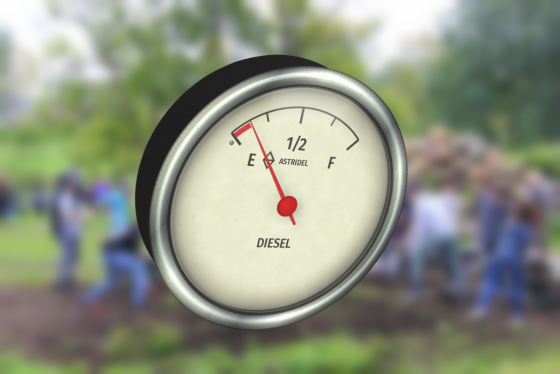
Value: {"value": 0.125}
